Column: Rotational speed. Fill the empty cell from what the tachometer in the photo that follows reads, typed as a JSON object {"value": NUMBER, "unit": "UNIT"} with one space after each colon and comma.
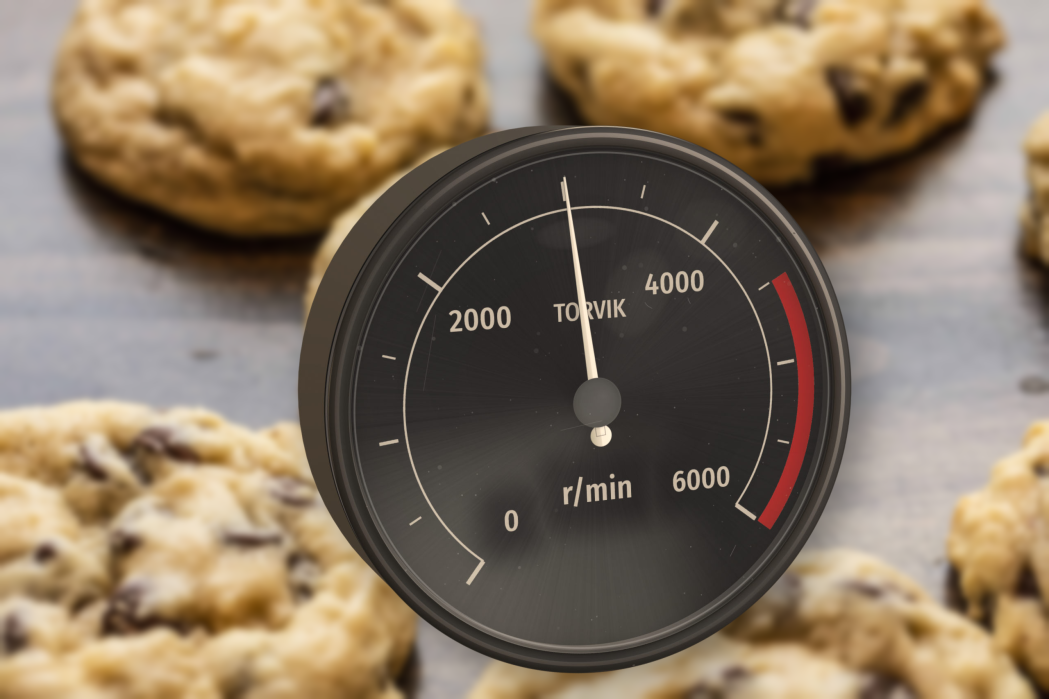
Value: {"value": 3000, "unit": "rpm"}
